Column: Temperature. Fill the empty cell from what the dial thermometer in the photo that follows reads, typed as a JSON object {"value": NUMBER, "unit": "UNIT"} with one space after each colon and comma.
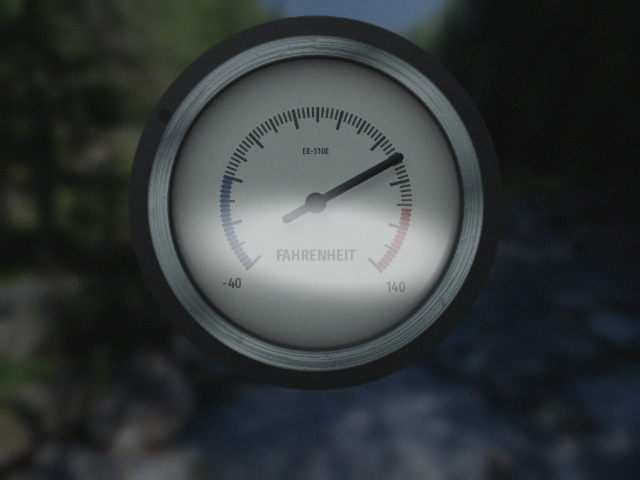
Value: {"value": 90, "unit": "°F"}
